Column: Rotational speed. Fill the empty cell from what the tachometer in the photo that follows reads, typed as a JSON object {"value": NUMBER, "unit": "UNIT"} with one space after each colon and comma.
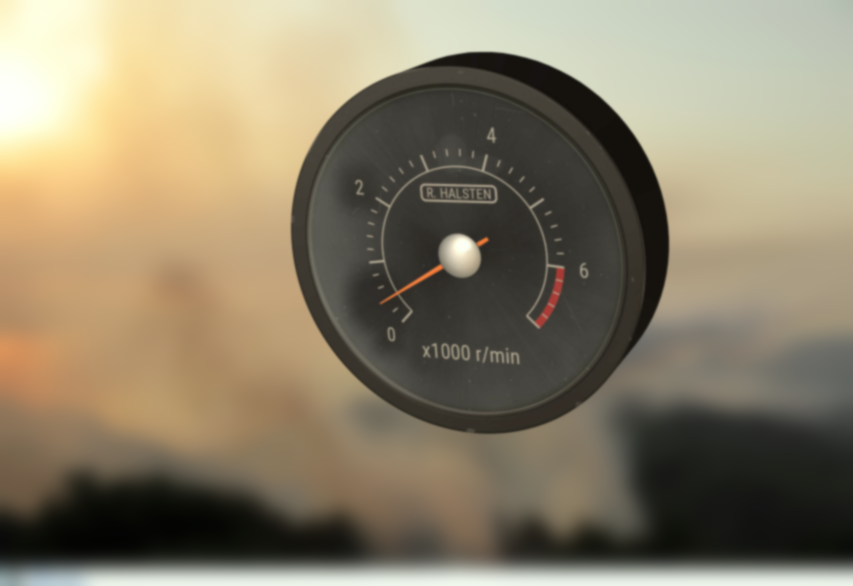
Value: {"value": 400, "unit": "rpm"}
